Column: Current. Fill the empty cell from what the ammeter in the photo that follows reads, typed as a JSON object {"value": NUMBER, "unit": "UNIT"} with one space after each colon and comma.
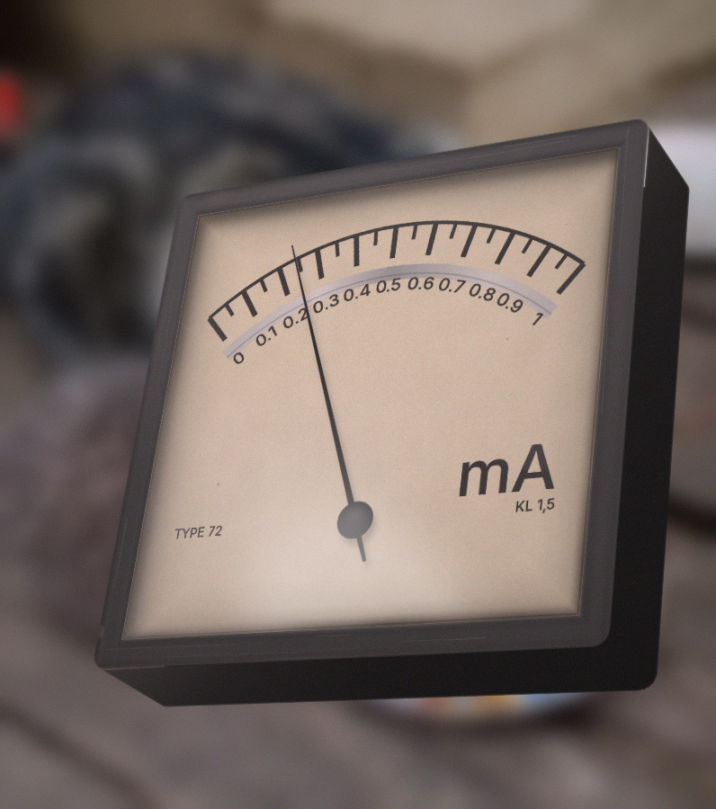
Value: {"value": 0.25, "unit": "mA"}
